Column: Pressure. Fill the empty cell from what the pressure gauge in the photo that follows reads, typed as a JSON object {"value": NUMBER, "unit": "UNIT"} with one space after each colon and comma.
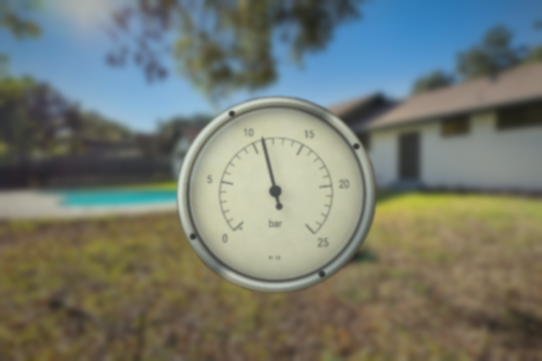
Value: {"value": 11, "unit": "bar"}
